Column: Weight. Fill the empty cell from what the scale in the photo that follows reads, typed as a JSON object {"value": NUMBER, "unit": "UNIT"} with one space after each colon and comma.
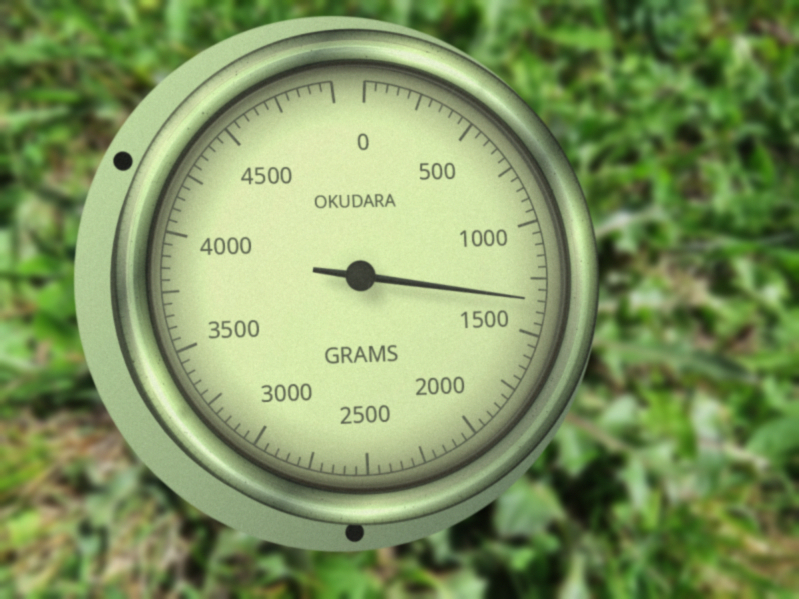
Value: {"value": 1350, "unit": "g"}
